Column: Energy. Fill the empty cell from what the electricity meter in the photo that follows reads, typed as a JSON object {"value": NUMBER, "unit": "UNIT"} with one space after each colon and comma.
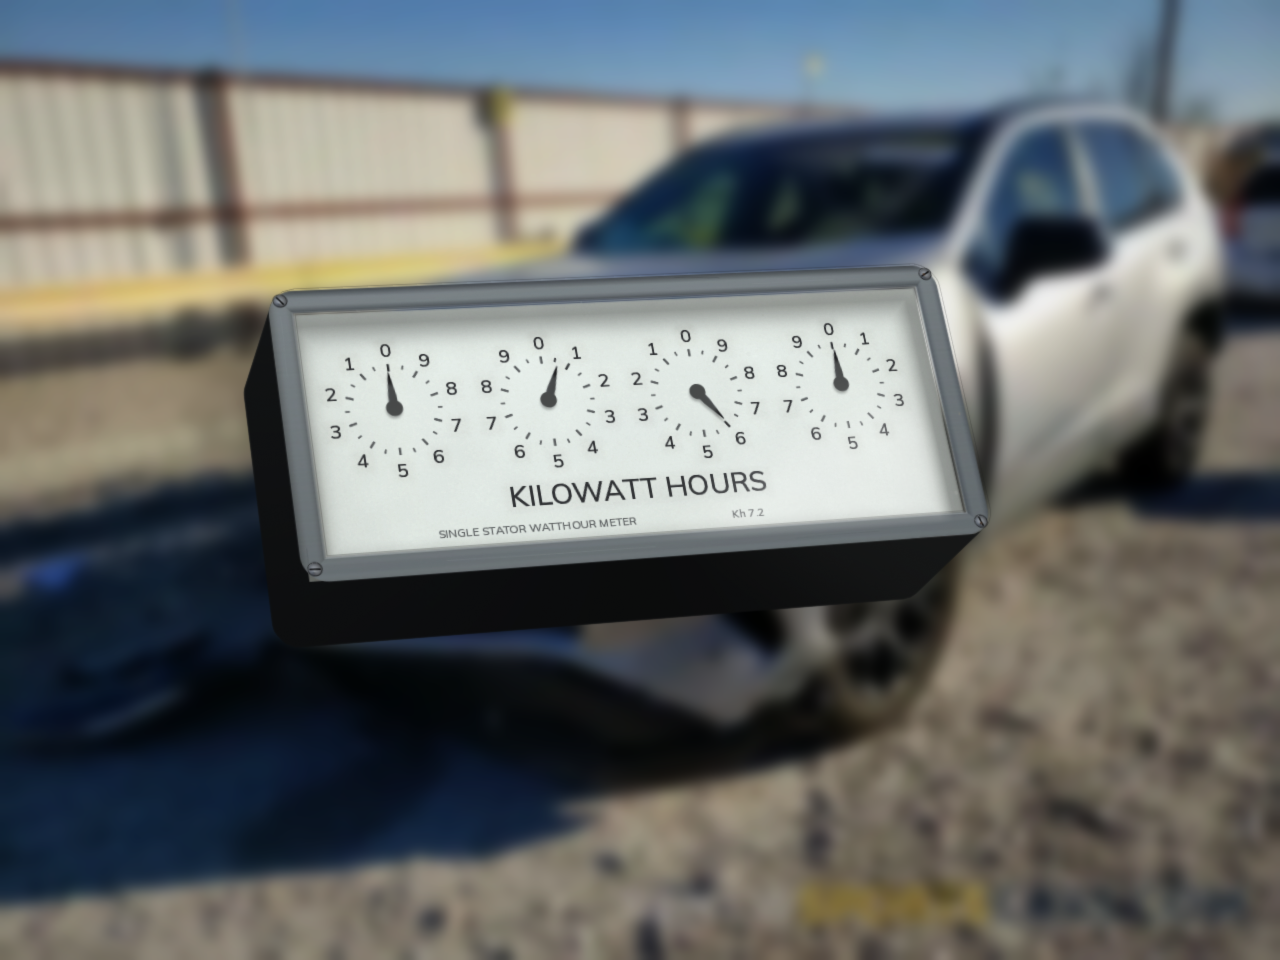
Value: {"value": 60, "unit": "kWh"}
